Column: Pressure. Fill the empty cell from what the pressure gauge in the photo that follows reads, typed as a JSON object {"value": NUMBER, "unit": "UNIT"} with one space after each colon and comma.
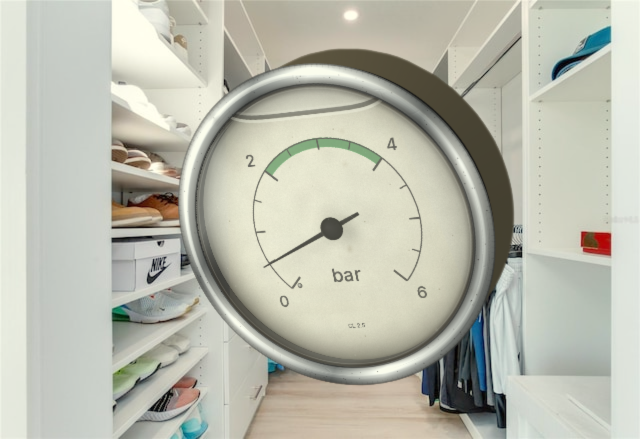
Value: {"value": 0.5, "unit": "bar"}
